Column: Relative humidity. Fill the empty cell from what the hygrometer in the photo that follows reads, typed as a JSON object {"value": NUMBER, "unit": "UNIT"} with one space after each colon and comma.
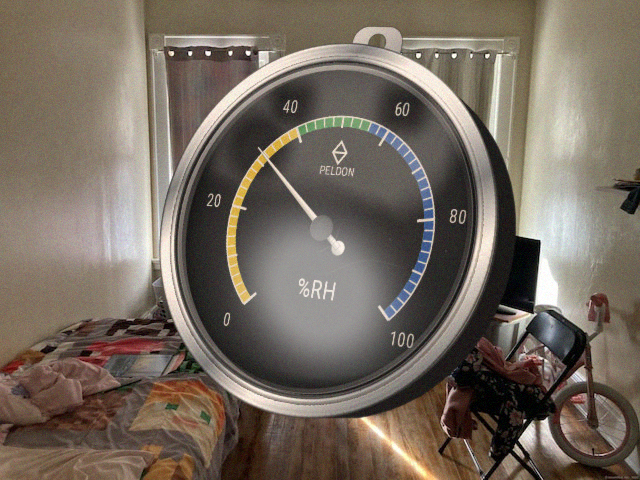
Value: {"value": 32, "unit": "%"}
